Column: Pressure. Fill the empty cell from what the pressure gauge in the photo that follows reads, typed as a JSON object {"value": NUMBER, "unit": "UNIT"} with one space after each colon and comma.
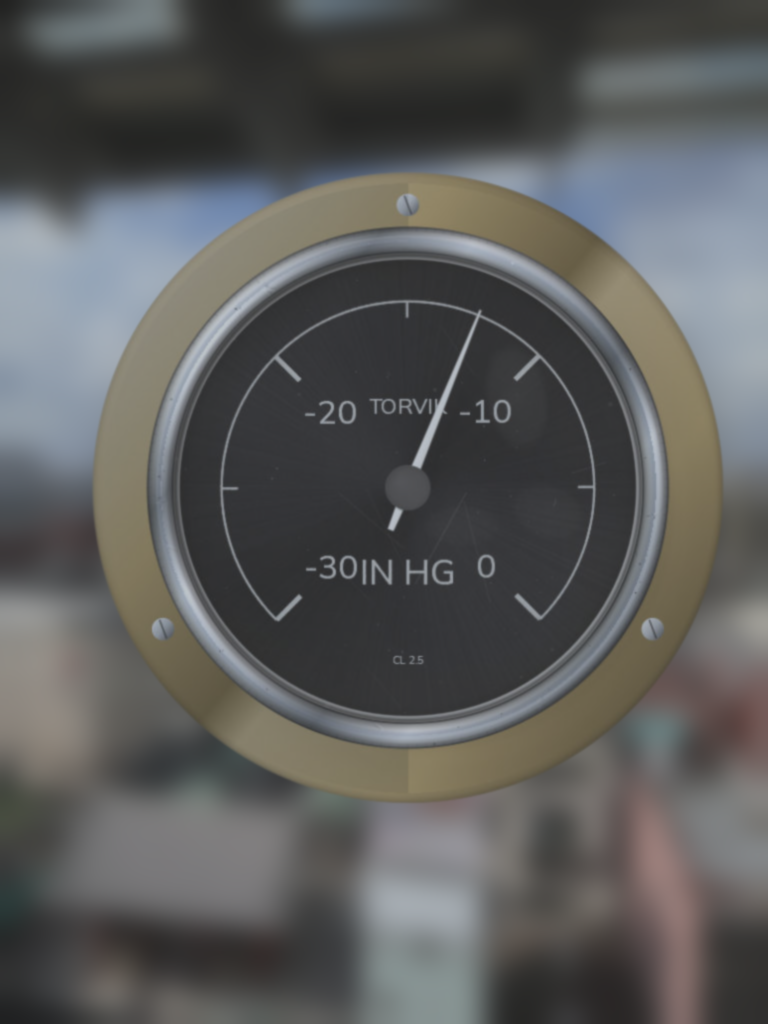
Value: {"value": -12.5, "unit": "inHg"}
